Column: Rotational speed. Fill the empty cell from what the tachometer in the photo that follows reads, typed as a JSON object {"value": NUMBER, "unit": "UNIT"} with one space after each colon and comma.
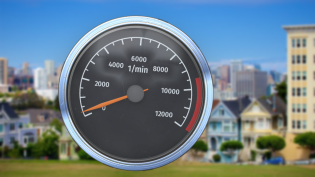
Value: {"value": 250, "unit": "rpm"}
